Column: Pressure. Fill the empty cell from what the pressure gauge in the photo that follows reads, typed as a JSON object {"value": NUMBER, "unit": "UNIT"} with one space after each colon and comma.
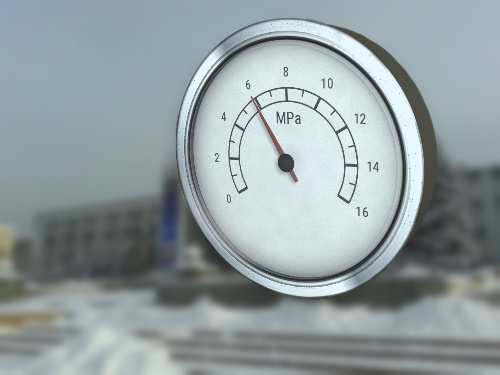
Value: {"value": 6, "unit": "MPa"}
